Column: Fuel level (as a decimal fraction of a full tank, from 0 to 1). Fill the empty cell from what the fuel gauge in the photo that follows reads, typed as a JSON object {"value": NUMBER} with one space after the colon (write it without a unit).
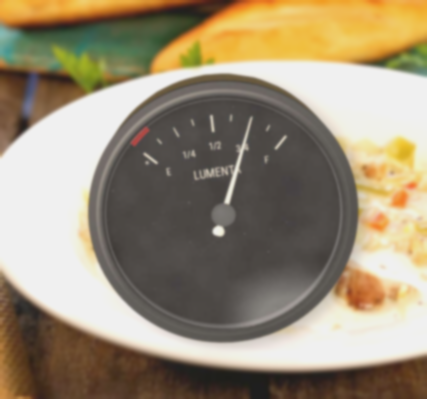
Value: {"value": 0.75}
